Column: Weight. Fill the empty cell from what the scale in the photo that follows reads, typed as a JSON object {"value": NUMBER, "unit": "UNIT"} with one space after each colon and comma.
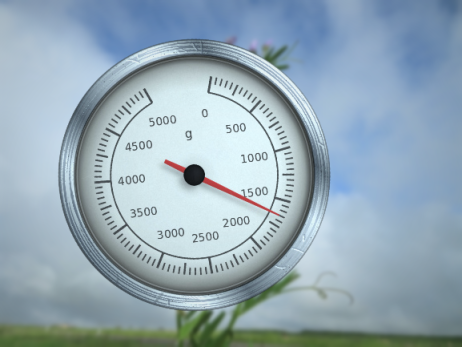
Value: {"value": 1650, "unit": "g"}
